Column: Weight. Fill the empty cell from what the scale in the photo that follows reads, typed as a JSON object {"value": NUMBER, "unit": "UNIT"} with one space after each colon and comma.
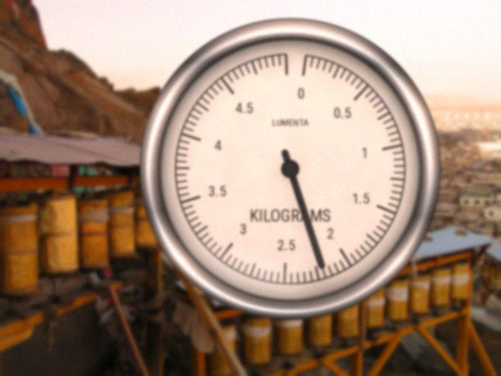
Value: {"value": 2.2, "unit": "kg"}
